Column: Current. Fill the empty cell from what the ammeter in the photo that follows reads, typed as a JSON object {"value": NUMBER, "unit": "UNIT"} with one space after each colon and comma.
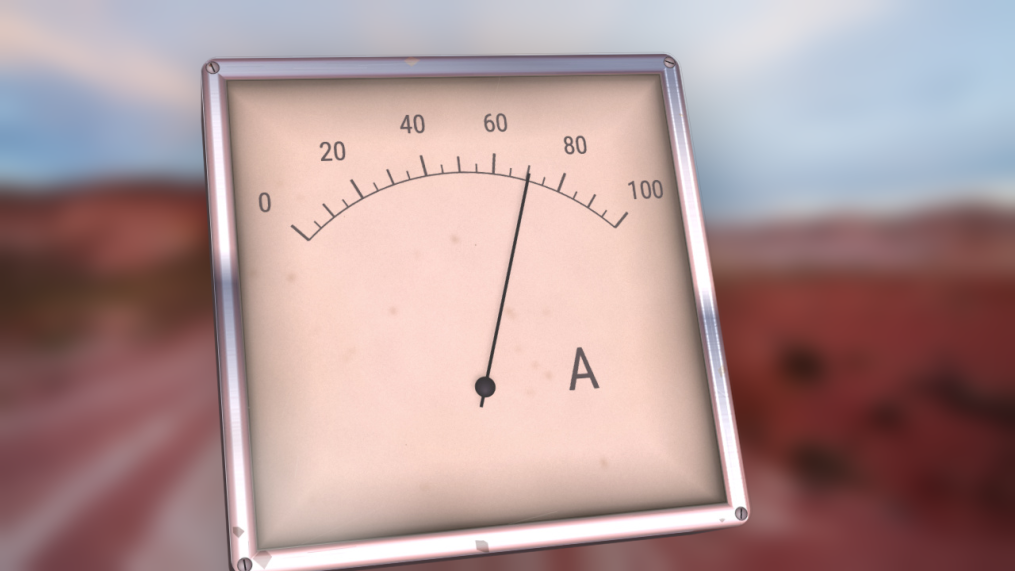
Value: {"value": 70, "unit": "A"}
